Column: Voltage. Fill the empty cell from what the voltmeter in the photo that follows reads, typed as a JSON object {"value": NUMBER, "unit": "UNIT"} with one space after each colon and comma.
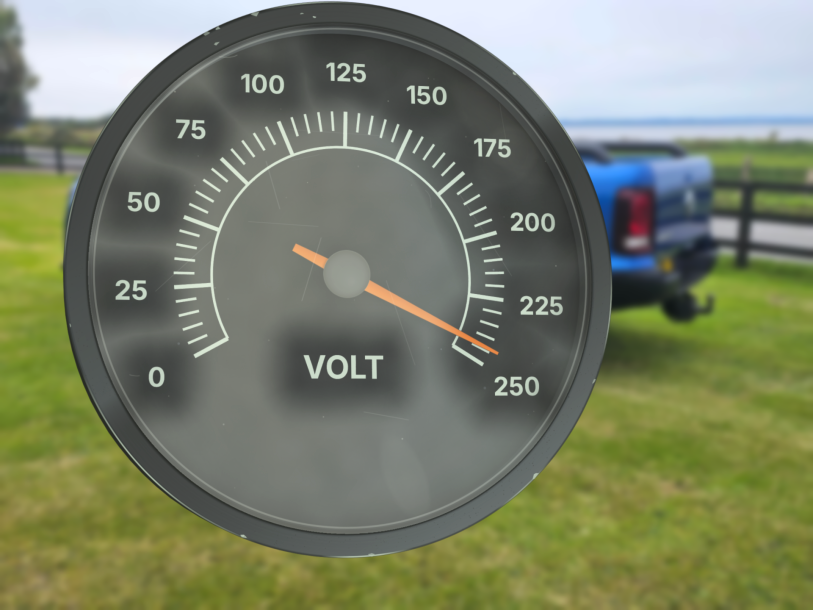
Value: {"value": 245, "unit": "V"}
